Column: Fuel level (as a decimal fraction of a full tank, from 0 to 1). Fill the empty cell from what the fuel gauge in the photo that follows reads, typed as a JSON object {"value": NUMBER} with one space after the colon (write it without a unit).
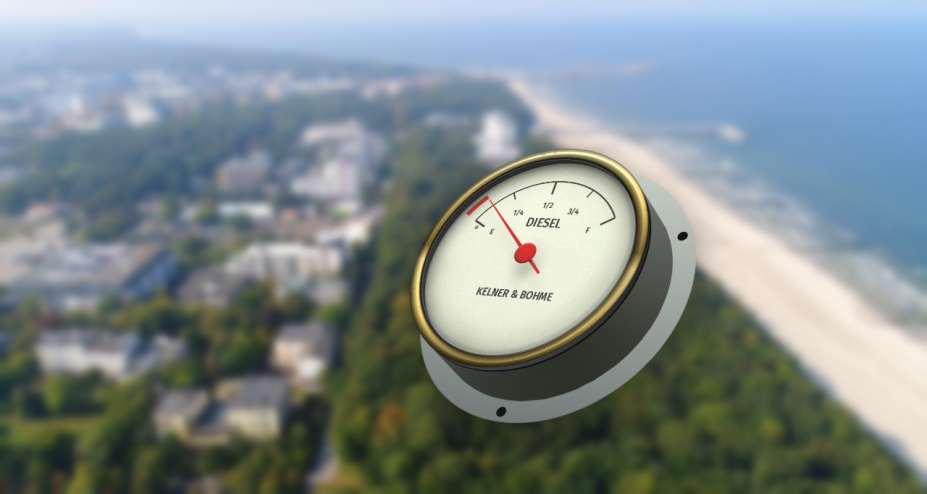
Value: {"value": 0.125}
